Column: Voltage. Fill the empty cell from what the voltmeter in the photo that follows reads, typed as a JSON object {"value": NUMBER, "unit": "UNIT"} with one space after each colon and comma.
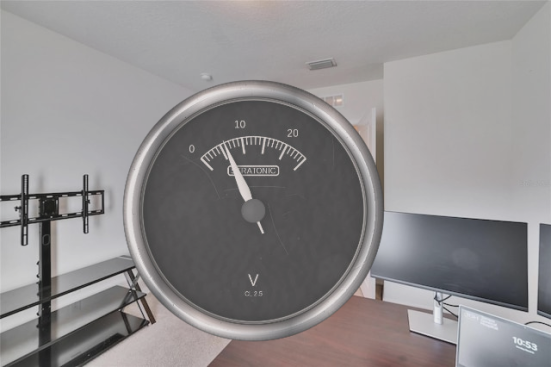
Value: {"value": 6, "unit": "V"}
